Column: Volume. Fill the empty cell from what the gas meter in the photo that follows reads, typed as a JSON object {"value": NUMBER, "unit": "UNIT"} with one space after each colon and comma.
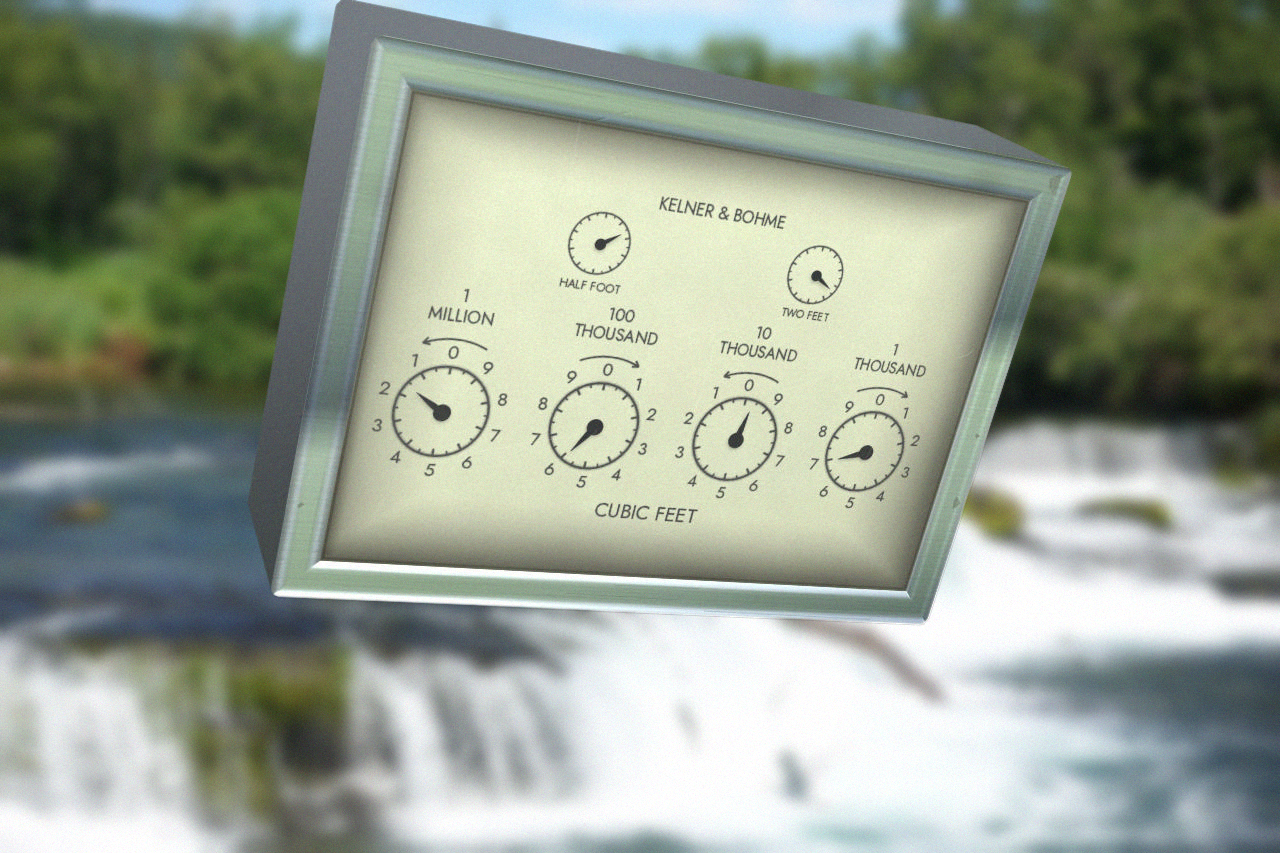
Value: {"value": 159700, "unit": "ft³"}
